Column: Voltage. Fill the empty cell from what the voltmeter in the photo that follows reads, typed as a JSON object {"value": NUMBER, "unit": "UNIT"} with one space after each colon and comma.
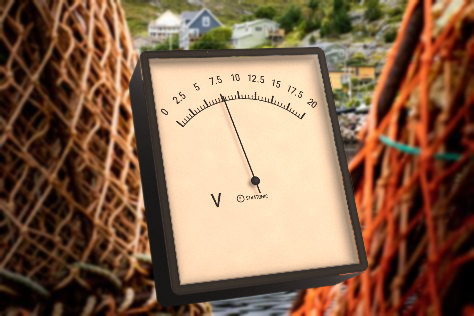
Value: {"value": 7.5, "unit": "V"}
